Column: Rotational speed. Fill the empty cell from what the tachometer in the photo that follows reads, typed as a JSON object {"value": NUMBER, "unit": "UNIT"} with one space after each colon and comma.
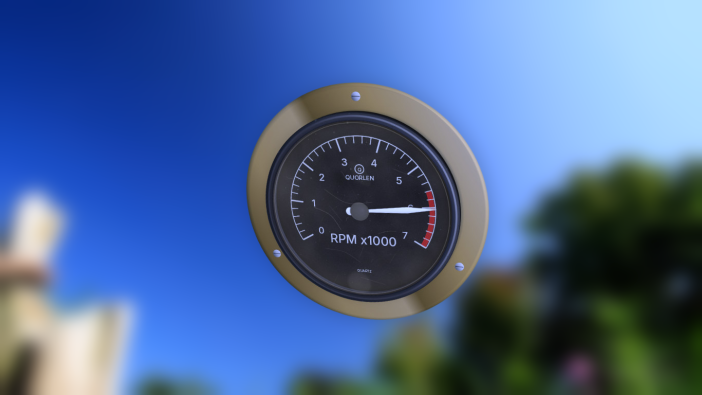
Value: {"value": 6000, "unit": "rpm"}
